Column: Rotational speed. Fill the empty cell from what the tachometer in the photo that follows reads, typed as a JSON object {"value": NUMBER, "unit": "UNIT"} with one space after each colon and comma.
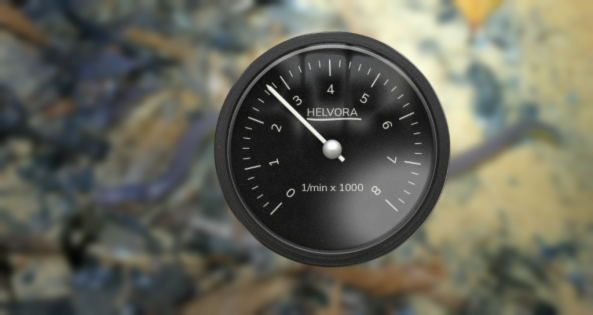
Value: {"value": 2700, "unit": "rpm"}
